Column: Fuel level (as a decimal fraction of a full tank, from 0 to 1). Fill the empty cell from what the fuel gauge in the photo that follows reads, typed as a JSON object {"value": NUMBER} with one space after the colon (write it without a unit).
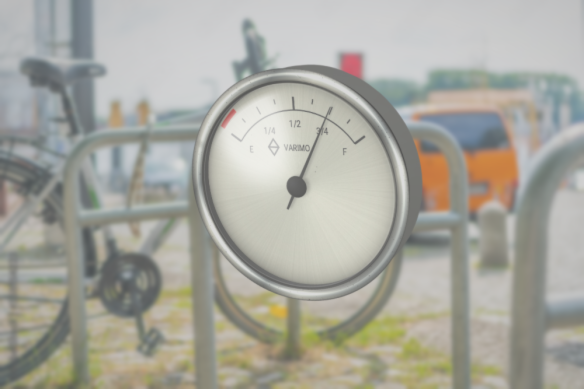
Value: {"value": 0.75}
